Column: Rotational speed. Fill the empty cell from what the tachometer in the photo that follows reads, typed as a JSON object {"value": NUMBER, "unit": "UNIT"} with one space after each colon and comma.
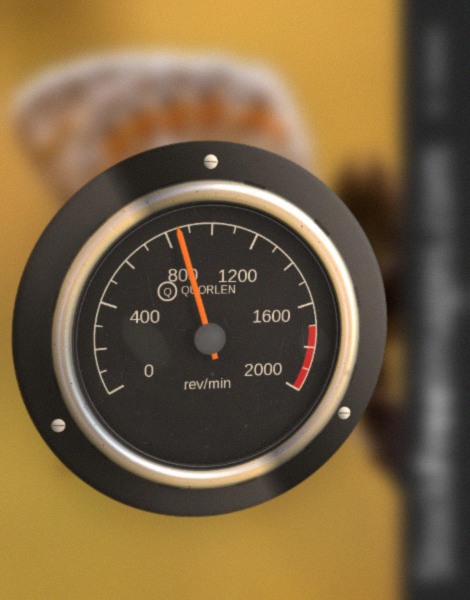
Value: {"value": 850, "unit": "rpm"}
